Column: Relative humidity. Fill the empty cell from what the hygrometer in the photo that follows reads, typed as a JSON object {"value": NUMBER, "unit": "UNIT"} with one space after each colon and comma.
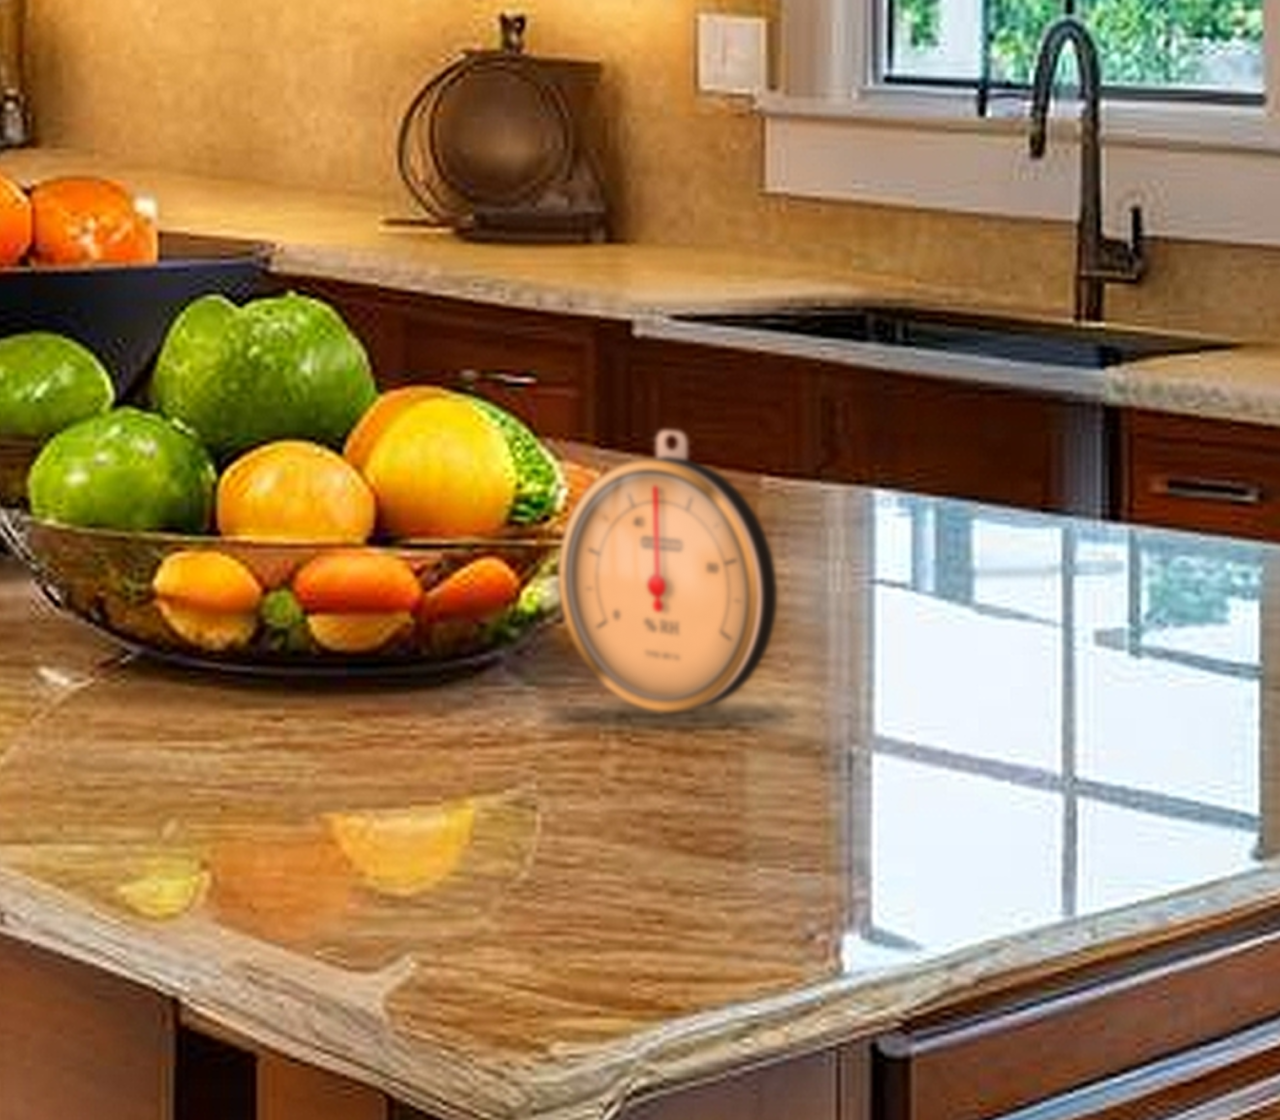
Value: {"value": 50, "unit": "%"}
